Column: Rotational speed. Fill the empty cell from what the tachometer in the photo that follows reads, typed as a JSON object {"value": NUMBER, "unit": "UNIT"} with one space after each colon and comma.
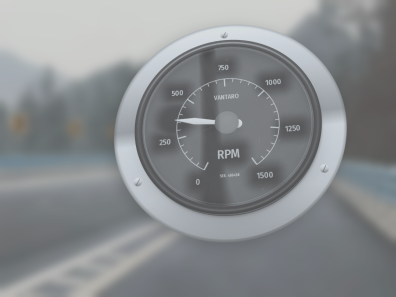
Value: {"value": 350, "unit": "rpm"}
